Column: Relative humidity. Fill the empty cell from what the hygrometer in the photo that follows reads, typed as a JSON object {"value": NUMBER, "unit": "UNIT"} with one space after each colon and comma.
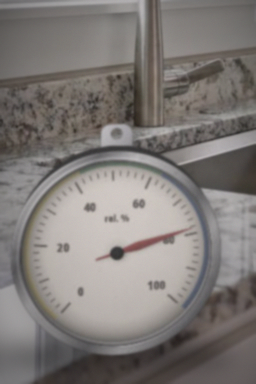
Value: {"value": 78, "unit": "%"}
